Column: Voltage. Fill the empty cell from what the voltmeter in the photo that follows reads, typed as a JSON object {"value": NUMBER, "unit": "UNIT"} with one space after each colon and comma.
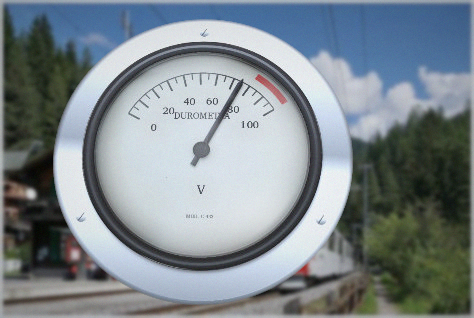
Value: {"value": 75, "unit": "V"}
